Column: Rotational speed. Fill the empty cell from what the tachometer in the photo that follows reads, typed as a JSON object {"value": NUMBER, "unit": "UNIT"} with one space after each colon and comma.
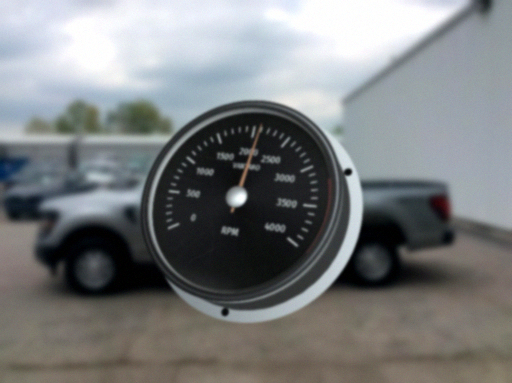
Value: {"value": 2100, "unit": "rpm"}
